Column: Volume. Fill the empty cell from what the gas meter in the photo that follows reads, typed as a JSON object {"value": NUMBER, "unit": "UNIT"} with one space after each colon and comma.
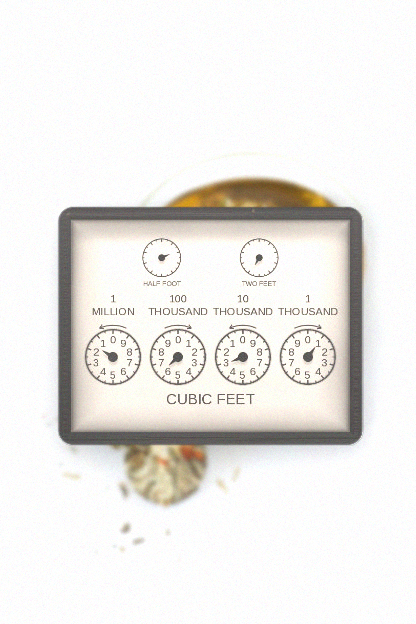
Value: {"value": 163100, "unit": "ft³"}
